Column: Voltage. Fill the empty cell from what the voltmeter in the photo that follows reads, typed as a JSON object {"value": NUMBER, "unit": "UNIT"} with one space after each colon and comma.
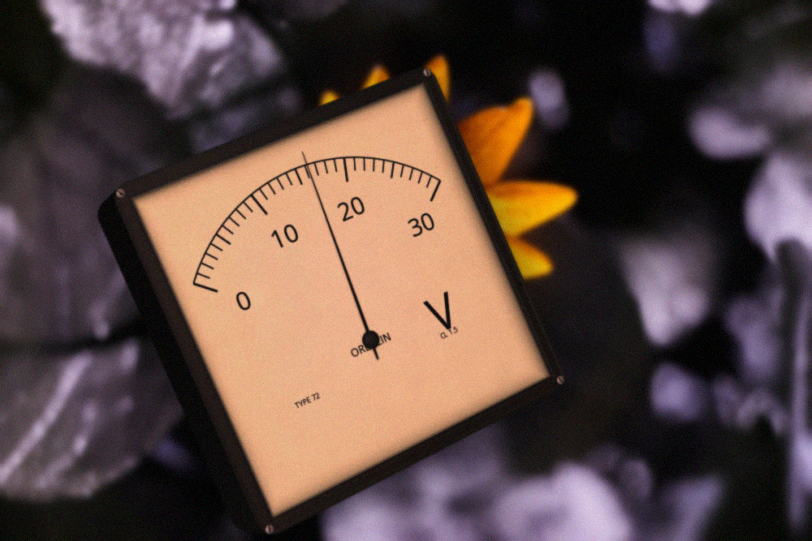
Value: {"value": 16, "unit": "V"}
